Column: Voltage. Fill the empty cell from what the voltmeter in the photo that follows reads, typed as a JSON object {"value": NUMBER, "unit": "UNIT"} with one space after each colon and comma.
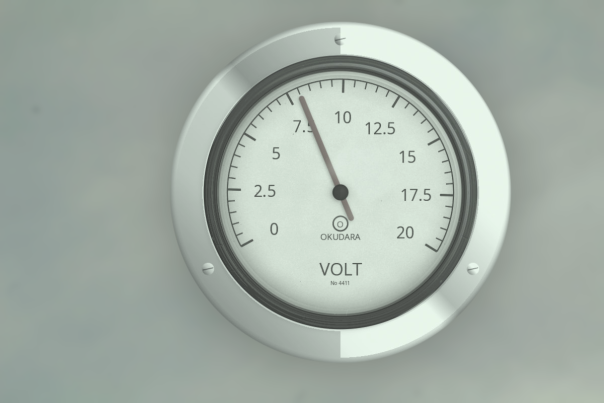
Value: {"value": 8, "unit": "V"}
